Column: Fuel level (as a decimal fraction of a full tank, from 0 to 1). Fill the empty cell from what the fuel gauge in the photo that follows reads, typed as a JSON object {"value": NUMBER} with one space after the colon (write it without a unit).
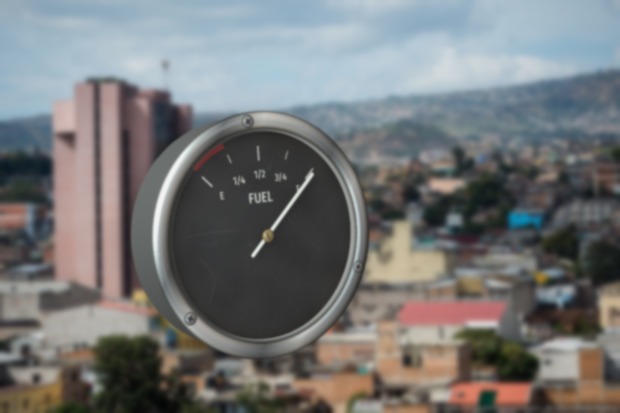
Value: {"value": 1}
